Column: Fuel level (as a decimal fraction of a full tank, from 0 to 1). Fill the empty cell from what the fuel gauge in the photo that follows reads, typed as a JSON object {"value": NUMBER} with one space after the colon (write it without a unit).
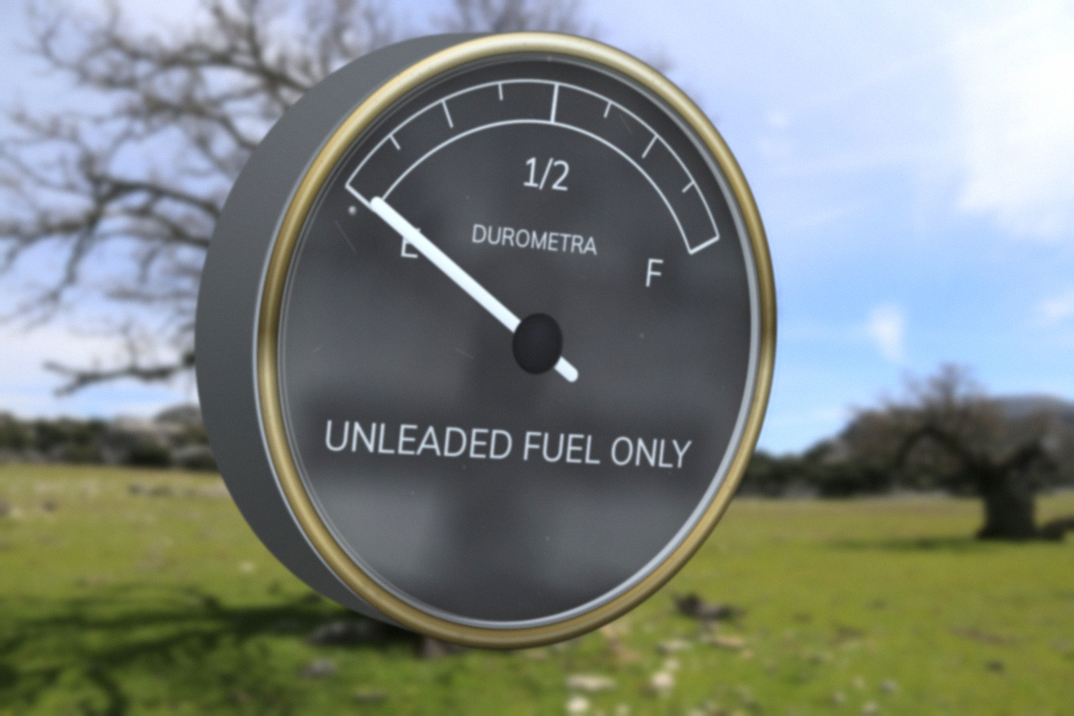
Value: {"value": 0}
